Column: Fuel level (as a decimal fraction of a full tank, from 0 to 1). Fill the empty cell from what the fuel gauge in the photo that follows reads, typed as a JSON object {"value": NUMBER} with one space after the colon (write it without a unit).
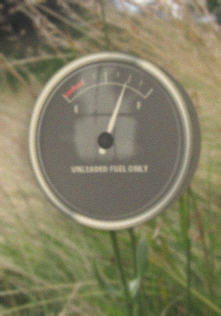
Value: {"value": 0.75}
